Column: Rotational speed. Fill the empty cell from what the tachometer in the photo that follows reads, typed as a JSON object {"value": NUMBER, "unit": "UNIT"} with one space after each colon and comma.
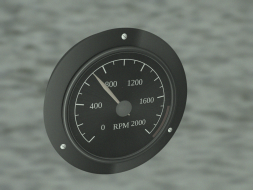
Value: {"value": 700, "unit": "rpm"}
